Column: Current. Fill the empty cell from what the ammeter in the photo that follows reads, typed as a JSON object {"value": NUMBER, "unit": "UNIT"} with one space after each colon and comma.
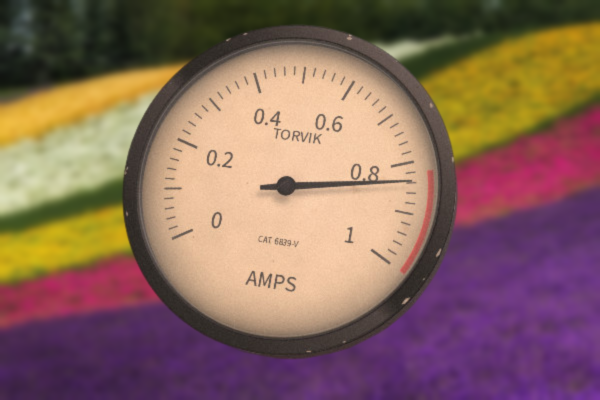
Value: {"value": 0.84, "unit": "A"}
